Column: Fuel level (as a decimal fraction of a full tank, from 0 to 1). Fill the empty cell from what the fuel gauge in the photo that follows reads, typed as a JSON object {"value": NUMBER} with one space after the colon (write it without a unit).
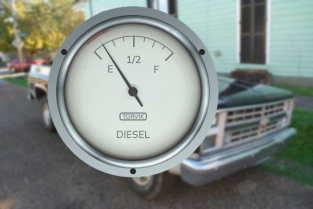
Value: {"value": 0.125}
